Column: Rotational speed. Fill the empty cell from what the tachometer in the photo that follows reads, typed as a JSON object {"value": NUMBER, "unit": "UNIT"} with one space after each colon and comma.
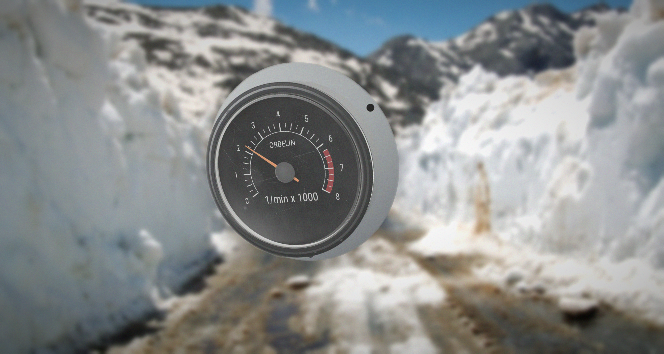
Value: {"value": 2250, "unit": "rpm"}
